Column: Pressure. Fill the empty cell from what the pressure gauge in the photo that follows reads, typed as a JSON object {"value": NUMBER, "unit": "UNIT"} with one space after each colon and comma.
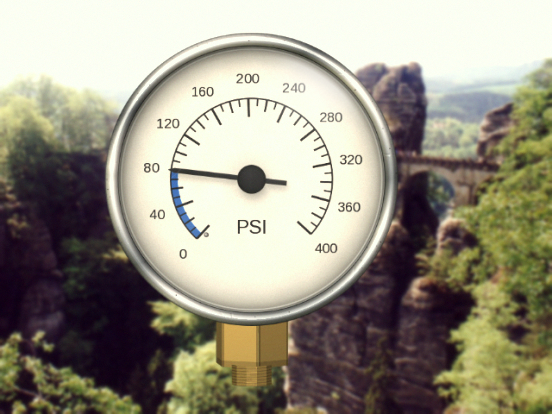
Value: {"value": 80, "unit": "psi"}
